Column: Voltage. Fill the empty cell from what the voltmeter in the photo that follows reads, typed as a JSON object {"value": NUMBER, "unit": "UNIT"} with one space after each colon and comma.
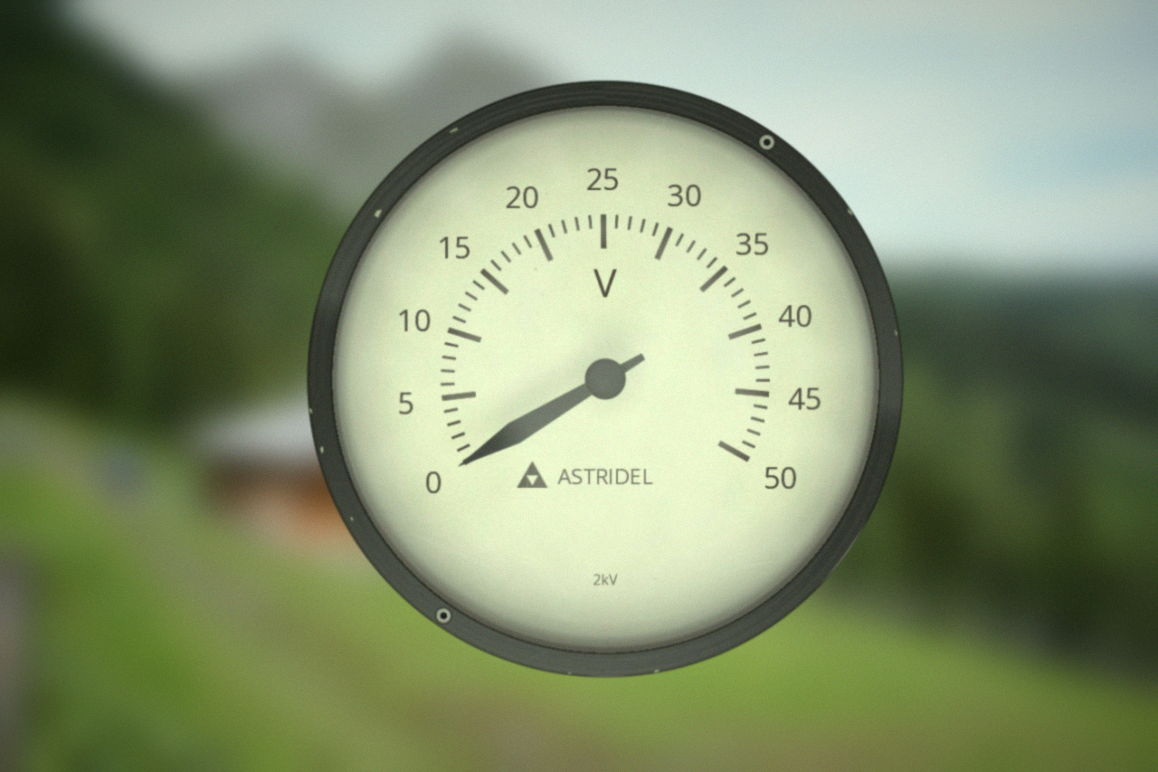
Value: {"value": 0, "unit": "V"}
